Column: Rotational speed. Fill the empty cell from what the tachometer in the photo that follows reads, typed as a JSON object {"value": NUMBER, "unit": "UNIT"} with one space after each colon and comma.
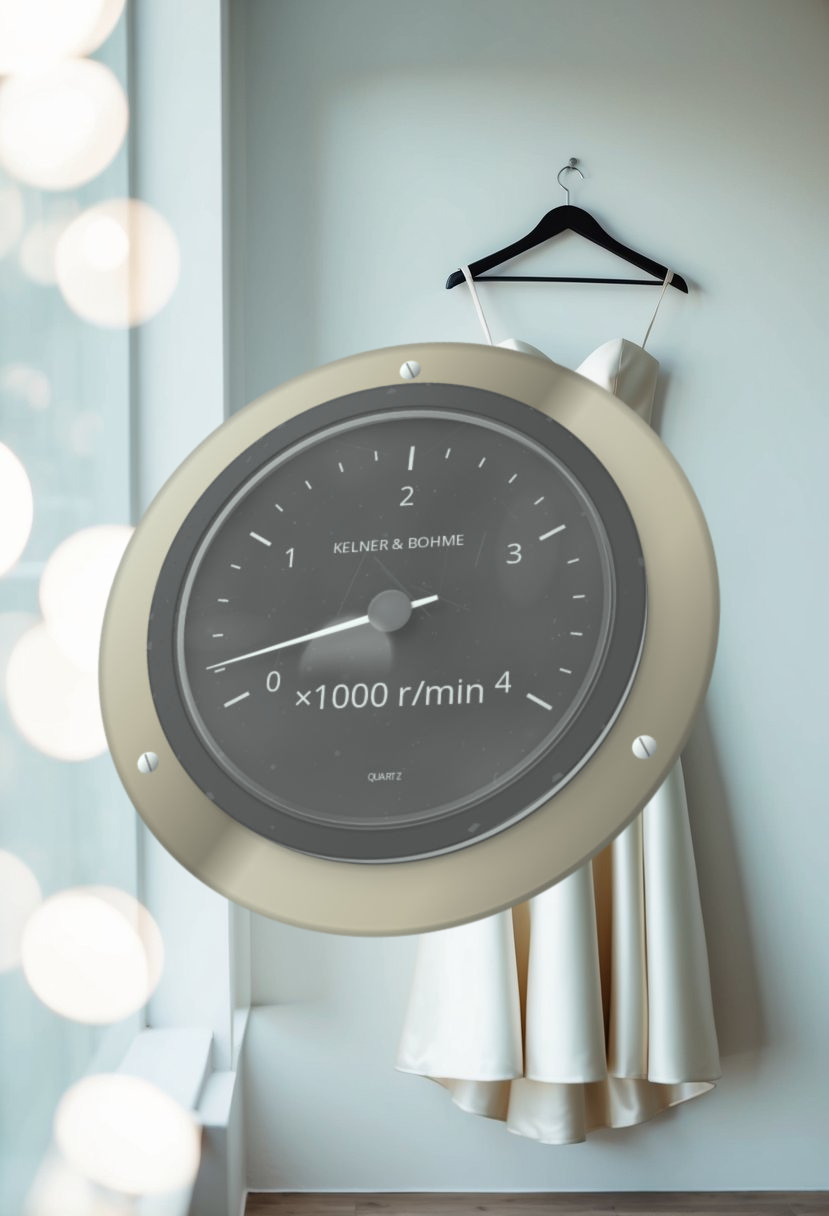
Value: {"value": 200, "unit": "rpm"}
